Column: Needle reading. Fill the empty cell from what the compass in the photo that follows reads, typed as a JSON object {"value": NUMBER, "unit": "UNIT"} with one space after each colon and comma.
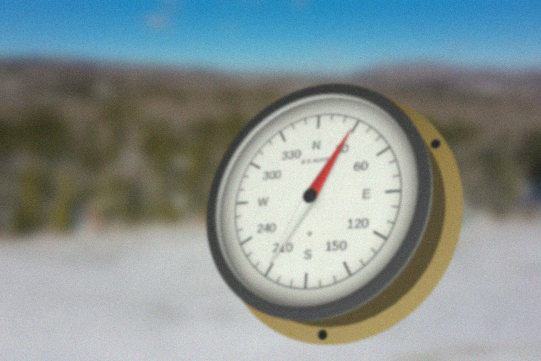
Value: {"value": 30, "unit": "°"}
